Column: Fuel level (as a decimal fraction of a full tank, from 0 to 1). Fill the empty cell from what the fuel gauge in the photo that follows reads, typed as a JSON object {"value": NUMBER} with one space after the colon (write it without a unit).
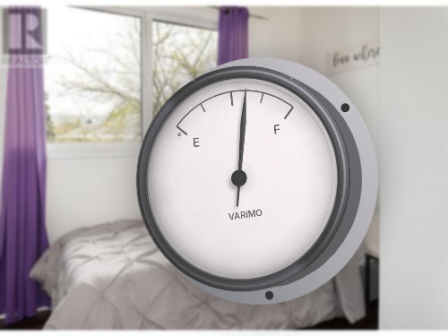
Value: {"value": 0.625}
